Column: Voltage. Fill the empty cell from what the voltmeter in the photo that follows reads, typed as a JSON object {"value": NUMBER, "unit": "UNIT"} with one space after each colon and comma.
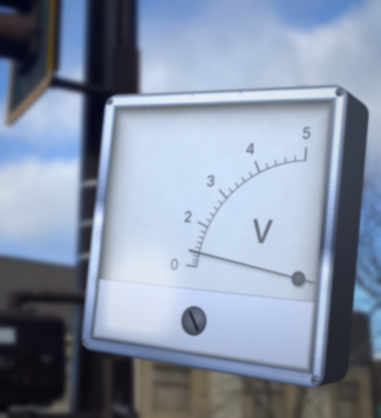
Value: {"value": 1, "unit": "V"}
